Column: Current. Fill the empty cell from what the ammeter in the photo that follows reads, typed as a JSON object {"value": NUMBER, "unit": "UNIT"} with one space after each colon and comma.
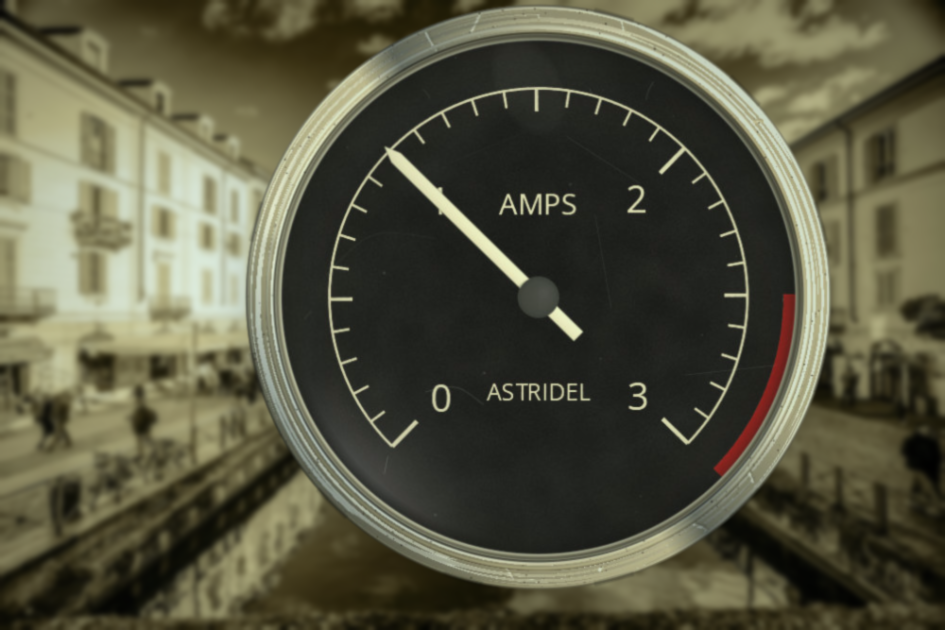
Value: {"value": 1, "unit": "A"}
